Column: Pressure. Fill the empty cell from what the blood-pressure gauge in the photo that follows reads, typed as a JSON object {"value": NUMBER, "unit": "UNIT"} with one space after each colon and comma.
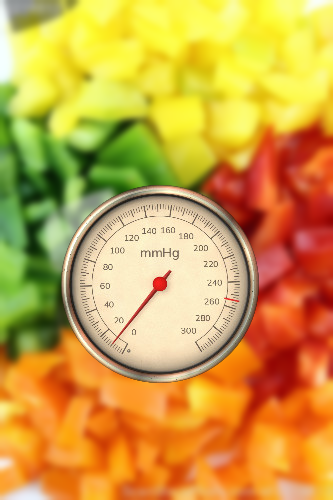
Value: {"value": 10, "unit": "mmHg"}
